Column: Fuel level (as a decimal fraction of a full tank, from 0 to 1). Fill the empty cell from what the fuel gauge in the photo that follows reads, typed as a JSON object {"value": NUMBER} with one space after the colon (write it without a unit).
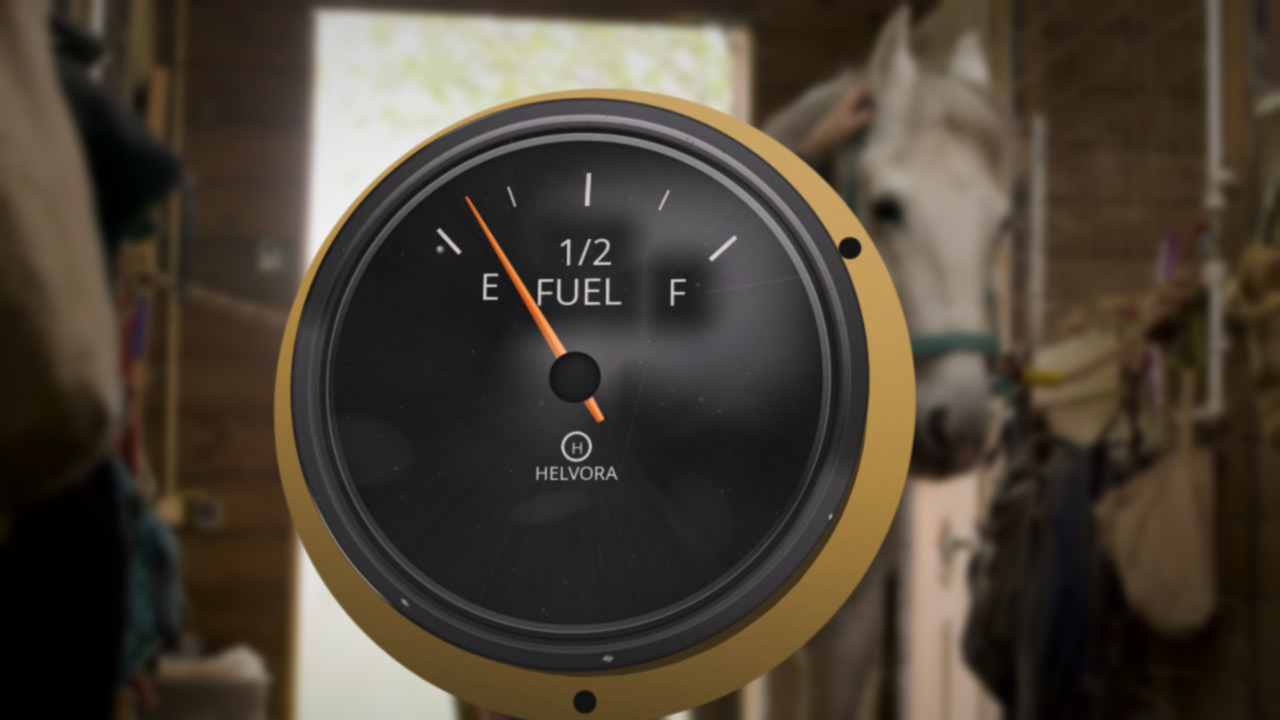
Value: {"value": 0.125}
